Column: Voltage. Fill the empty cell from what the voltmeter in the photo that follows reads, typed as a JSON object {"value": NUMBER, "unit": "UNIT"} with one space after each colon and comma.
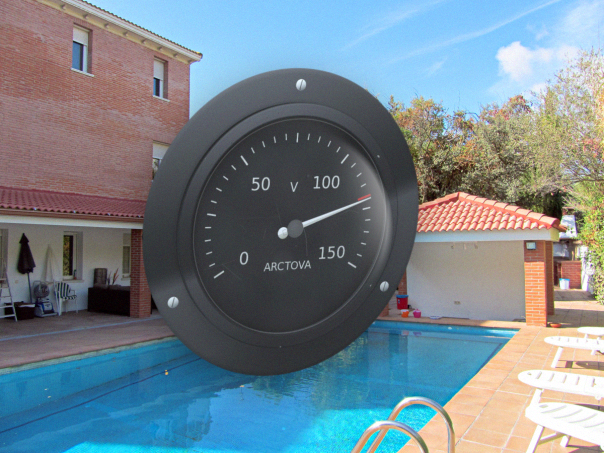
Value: {"value": 120, "unit": "V"}
